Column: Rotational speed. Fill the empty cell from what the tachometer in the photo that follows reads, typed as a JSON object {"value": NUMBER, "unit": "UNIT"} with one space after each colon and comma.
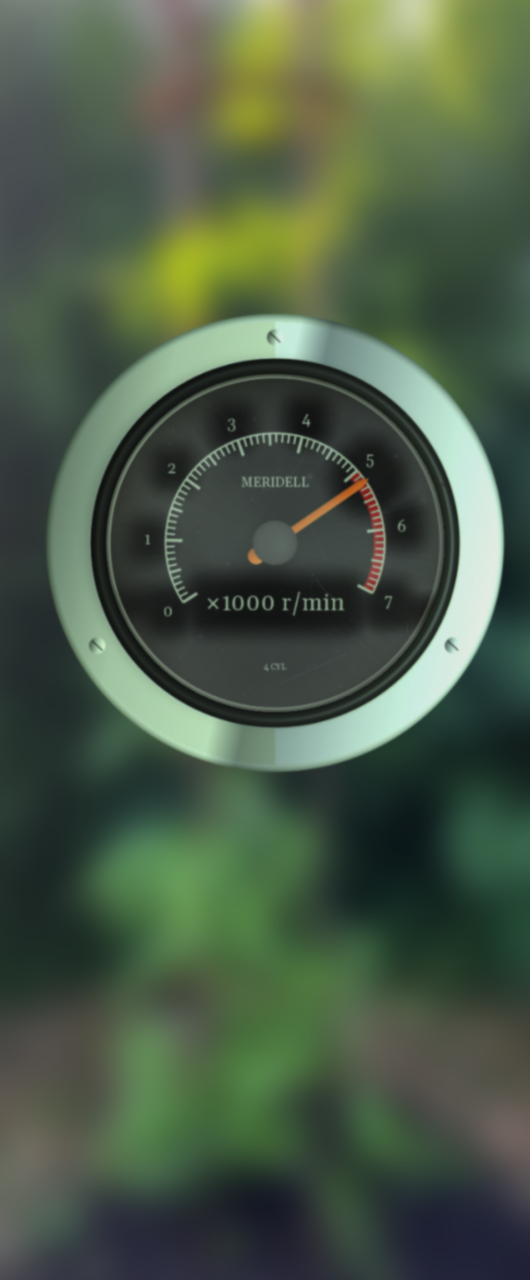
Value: {"value": 5200, "unit": "rpm"}
